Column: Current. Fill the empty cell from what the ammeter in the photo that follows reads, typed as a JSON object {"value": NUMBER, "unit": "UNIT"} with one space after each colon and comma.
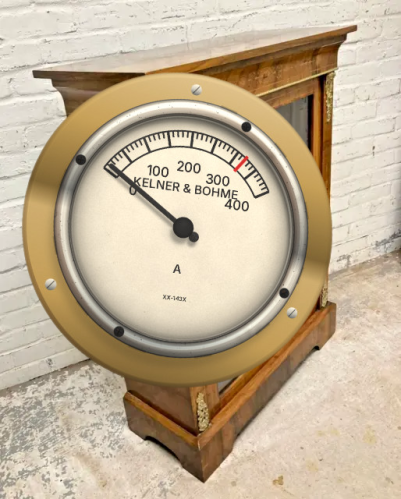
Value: {"value": 10, "unit": "A"}
